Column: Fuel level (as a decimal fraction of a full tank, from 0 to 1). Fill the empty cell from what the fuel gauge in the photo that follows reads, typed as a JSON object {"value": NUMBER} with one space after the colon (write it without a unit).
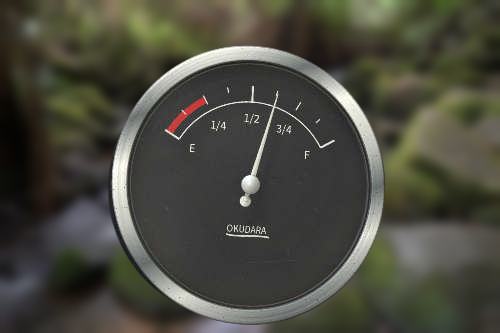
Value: {"value": 0.625}
